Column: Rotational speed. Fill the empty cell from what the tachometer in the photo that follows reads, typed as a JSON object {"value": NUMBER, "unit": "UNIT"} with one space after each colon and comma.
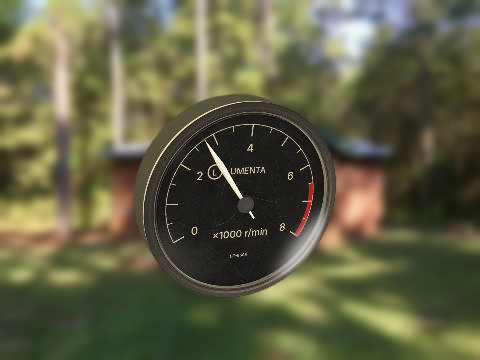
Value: {"value": 2750, "unit": "rpm"}
